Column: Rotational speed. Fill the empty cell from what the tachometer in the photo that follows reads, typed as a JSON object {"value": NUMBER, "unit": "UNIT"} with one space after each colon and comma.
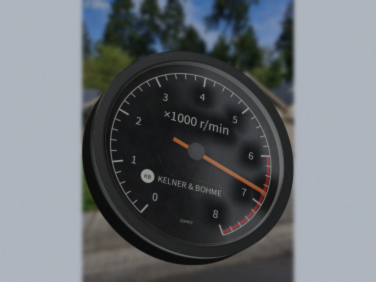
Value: {"value": 6800, "unit": "rpm"}
